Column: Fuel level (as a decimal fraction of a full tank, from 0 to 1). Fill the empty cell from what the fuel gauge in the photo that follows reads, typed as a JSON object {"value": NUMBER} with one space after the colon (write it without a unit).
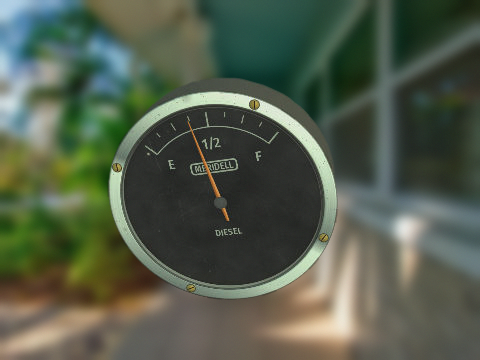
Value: {"value": 0.375}
